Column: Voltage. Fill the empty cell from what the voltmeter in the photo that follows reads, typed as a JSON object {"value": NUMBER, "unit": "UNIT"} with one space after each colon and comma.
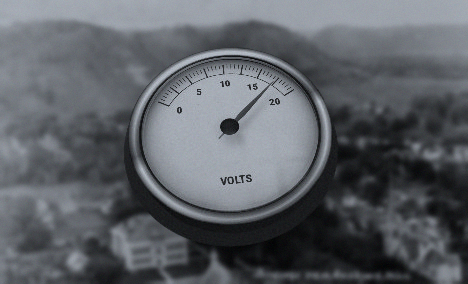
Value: {"value": 17.5, "unit": "V"}
